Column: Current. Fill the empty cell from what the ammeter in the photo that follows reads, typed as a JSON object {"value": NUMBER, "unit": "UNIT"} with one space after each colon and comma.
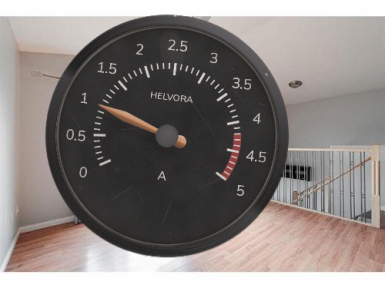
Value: {"value": 1, "unit": "A"}
